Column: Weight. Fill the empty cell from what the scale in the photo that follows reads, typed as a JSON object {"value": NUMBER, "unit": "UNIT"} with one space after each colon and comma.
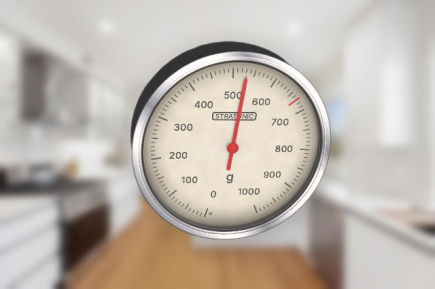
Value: {"value": 530, "unit": "g"}
